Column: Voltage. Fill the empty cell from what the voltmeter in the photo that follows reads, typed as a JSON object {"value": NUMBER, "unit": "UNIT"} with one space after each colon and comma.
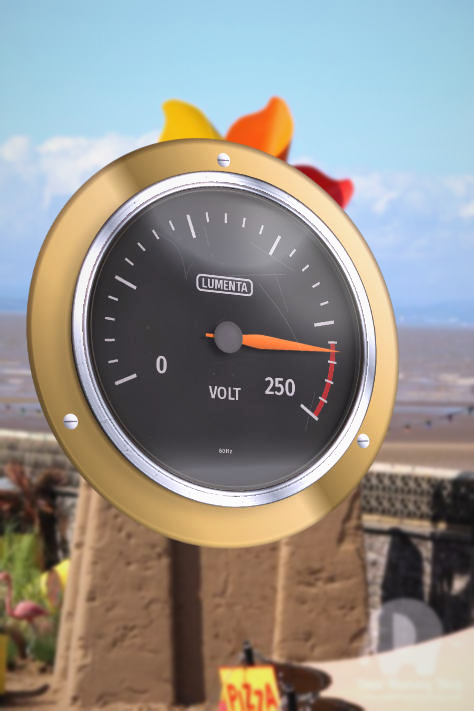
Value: {"value": 215, "unit": "V"}
